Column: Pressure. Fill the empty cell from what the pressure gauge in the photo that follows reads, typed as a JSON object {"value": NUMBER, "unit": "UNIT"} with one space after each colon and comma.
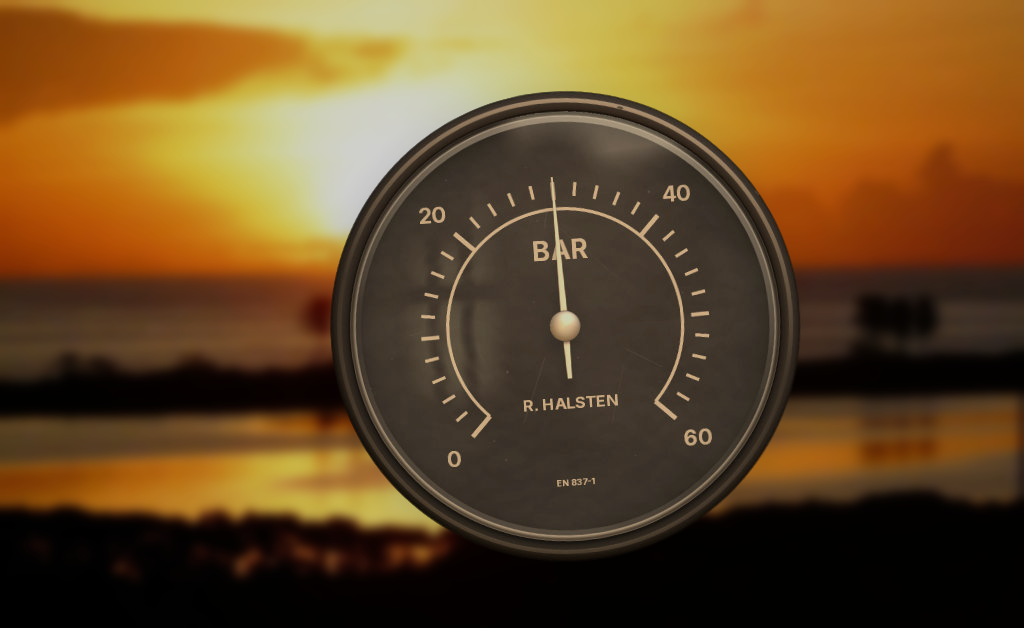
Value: {"value": 30, "unit": "bar"}
